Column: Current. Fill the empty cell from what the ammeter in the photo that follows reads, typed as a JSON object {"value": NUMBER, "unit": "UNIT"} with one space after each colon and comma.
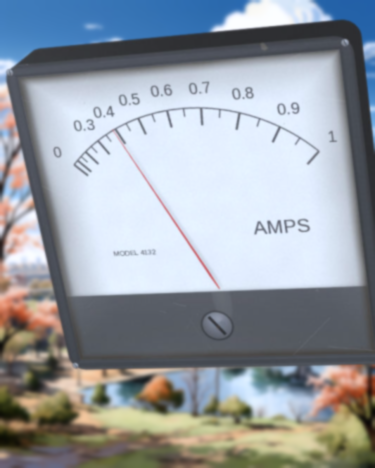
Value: {"value": 0.4, "unit": "A"}
